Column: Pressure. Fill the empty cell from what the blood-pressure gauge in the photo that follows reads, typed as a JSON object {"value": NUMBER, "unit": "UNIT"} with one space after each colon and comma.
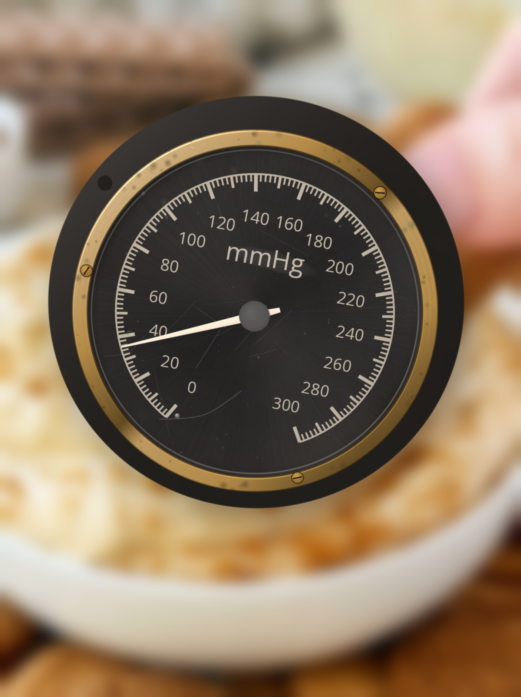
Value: {"value": 36, "unit": "mmHg"}
